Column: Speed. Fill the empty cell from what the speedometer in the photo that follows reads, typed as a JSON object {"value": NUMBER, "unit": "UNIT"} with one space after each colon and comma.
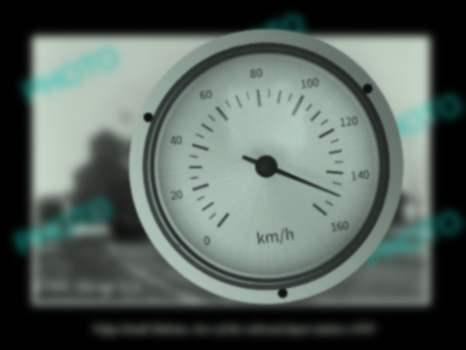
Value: {"value": 150, "unit": "km/h"}
